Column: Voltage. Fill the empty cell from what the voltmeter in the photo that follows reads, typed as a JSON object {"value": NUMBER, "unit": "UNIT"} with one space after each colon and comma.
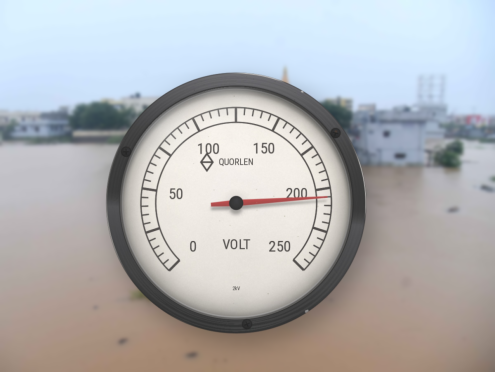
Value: {"value": 205, "unit": "V"}
